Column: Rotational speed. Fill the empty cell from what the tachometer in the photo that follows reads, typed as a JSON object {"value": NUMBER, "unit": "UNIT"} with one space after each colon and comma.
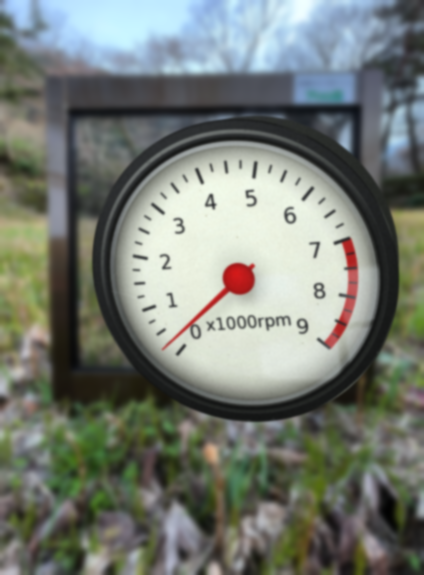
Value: {"value": 250, "unit": "rpm"}
